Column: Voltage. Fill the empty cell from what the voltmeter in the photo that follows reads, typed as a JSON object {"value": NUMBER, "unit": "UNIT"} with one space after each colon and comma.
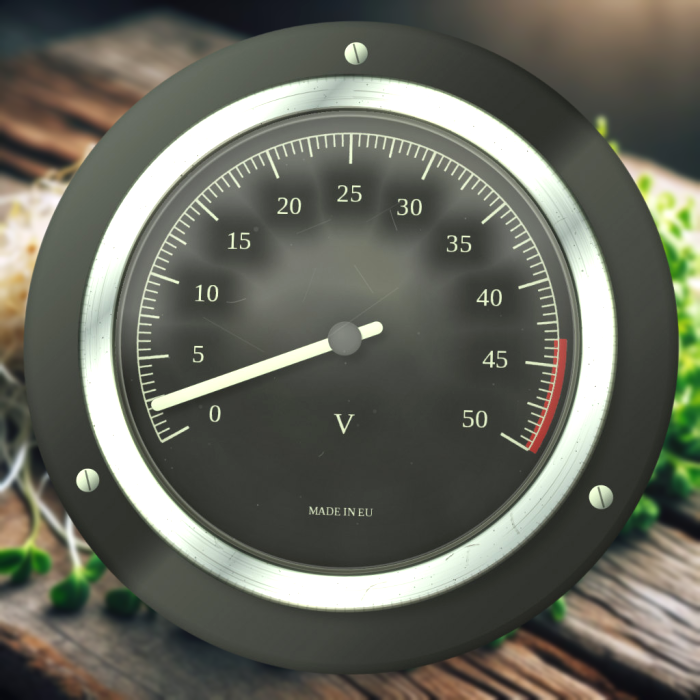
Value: {"value": 2, "unit": "V"}
